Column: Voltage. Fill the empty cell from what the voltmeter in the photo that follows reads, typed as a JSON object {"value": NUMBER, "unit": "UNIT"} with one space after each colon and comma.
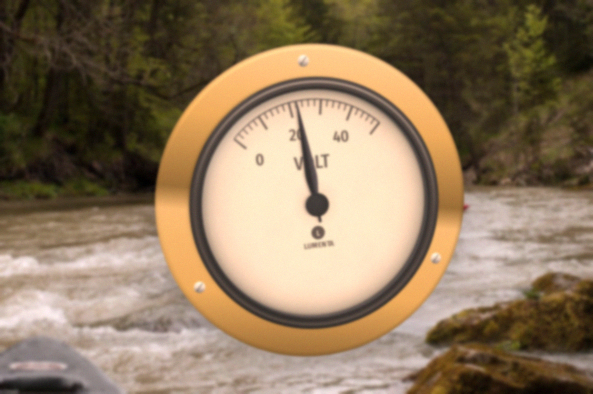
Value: {"value": 22, "unit": "V"}
